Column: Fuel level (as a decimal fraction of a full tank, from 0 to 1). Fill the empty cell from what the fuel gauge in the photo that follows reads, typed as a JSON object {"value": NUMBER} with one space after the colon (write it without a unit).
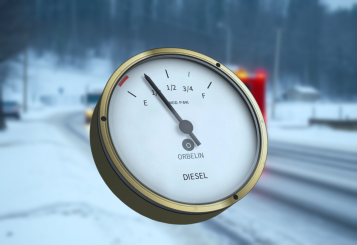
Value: {"value": 0.25}
